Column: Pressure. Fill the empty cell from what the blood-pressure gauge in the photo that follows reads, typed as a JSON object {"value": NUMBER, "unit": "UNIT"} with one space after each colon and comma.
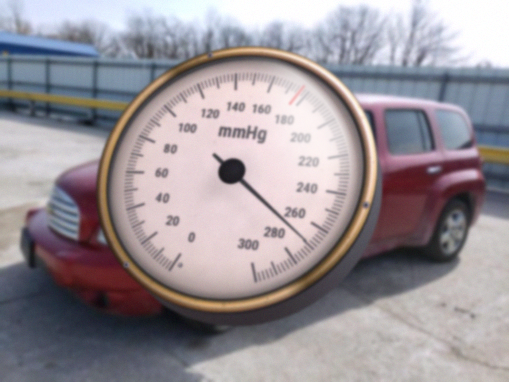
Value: {"value": 270, "unit": "mmHg"}
